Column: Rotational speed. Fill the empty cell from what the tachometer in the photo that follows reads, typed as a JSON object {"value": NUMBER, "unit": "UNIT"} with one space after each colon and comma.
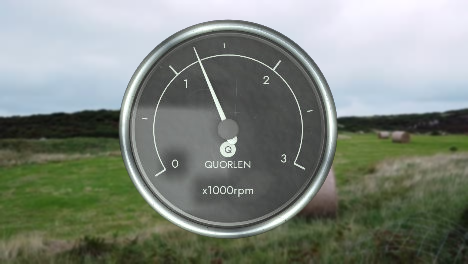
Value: {"value": 1250, "unit": "rpm"}
